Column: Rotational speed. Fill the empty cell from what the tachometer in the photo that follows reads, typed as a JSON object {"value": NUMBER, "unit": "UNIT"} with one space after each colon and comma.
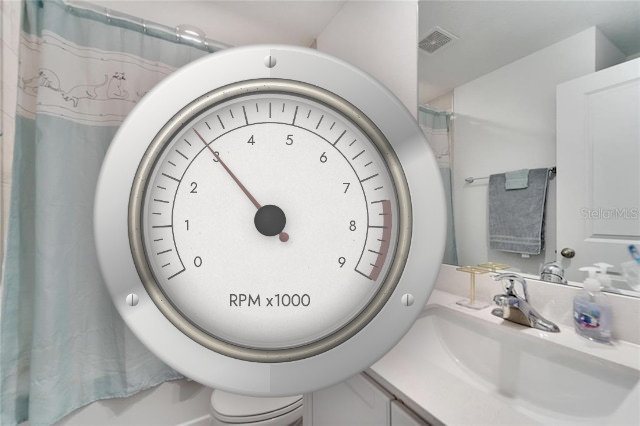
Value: {"value": 3000, "unit": "rpm"}
